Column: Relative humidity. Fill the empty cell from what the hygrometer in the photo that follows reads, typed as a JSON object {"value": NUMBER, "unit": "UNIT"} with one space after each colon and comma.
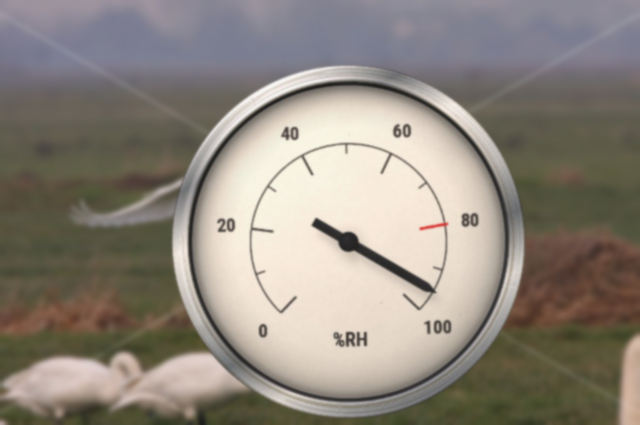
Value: {"value": 95, "unit": "%"}
